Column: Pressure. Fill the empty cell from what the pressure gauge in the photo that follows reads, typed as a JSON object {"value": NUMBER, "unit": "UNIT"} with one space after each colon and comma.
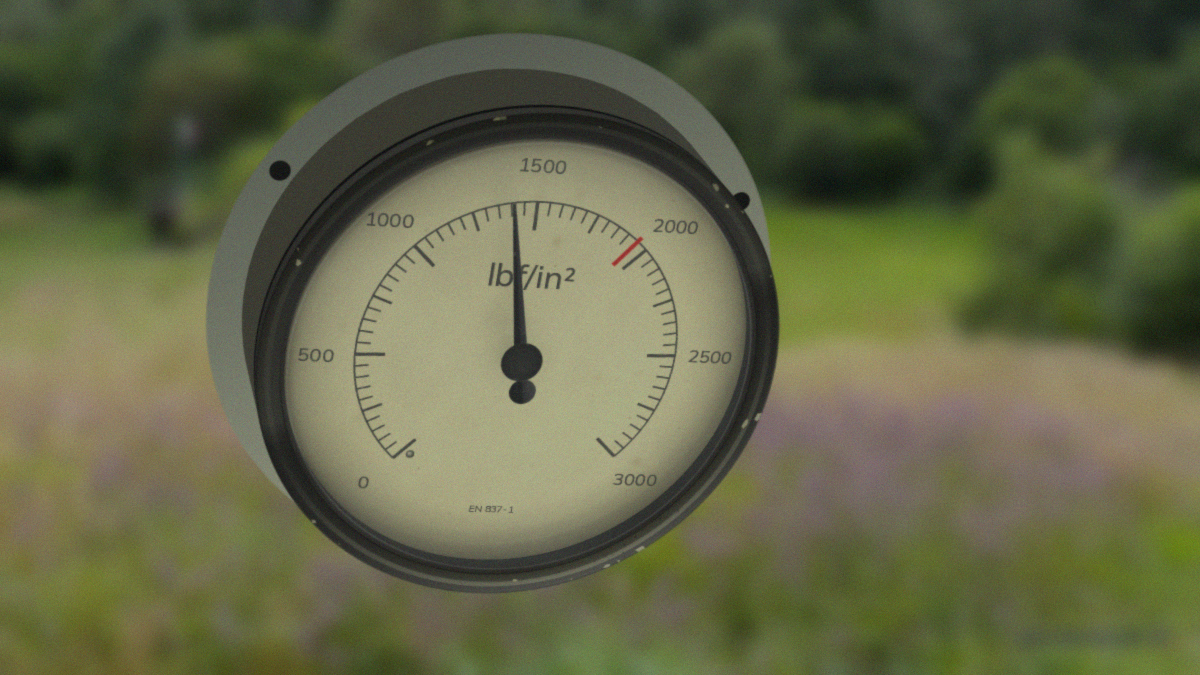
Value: {"value": 1400, "unit": "psi"}
